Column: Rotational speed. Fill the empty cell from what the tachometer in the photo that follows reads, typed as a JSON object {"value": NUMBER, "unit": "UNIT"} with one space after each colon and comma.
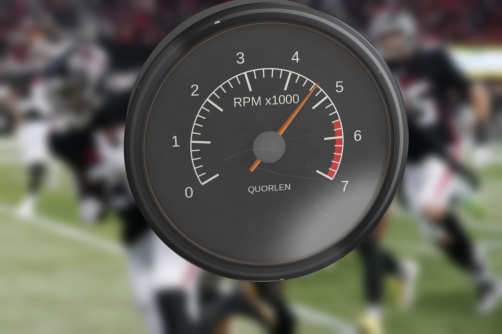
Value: {"value": 4600, "unit": "rpm"}
